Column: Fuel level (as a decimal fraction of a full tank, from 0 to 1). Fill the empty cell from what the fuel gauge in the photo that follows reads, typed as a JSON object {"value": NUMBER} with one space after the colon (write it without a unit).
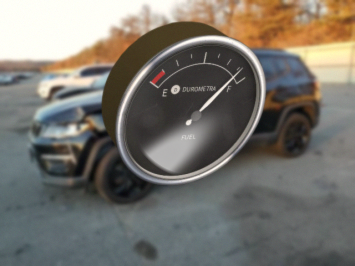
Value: {"value": 0.875}
